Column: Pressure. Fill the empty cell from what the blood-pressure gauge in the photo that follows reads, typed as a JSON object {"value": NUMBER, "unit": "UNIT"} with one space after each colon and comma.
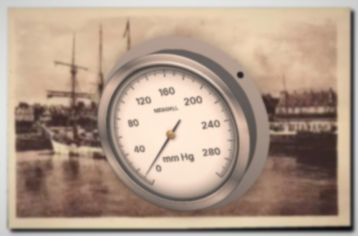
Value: {"value": 10, "unit": "mmHg"}
